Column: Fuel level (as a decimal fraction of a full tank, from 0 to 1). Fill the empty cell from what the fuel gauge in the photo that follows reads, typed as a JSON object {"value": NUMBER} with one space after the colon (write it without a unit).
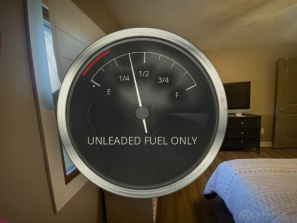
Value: {"value": 0.375}
